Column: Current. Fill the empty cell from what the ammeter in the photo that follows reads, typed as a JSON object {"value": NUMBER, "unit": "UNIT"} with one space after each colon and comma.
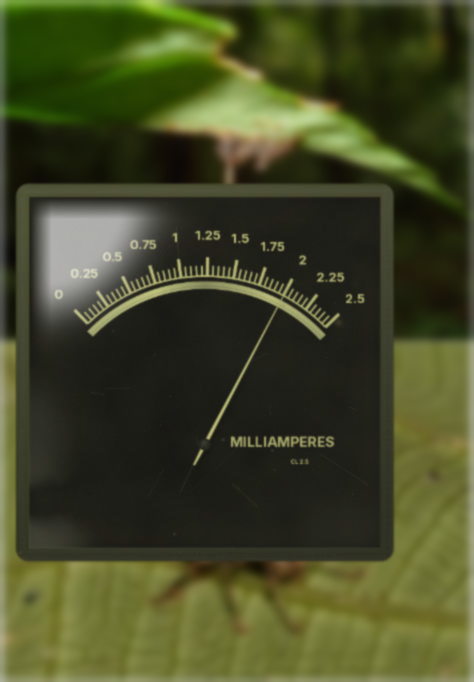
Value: {"value": 2, "unit": "mA"}
